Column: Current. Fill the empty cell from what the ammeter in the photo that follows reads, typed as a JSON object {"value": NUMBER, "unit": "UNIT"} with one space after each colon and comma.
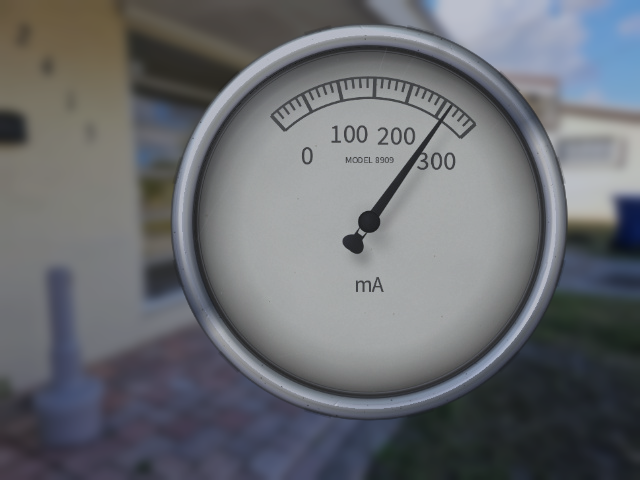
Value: {"value": 260, "unit": "mA"}
